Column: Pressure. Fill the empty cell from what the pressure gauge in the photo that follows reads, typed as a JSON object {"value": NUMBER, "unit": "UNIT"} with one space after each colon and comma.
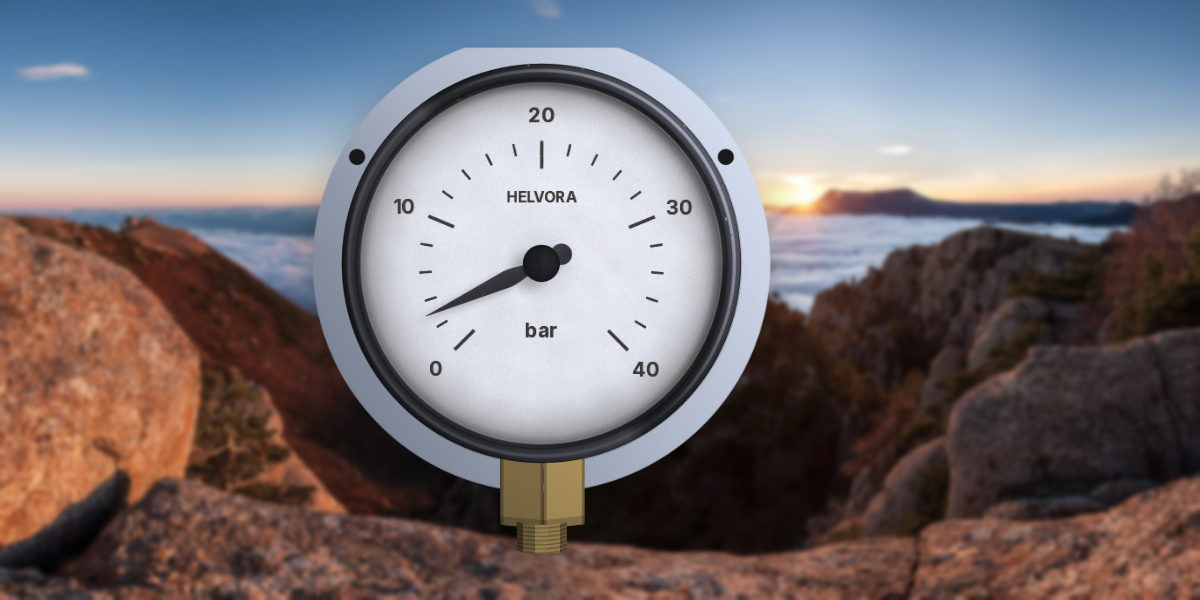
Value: {"value": 3, "unit": "bar"}
